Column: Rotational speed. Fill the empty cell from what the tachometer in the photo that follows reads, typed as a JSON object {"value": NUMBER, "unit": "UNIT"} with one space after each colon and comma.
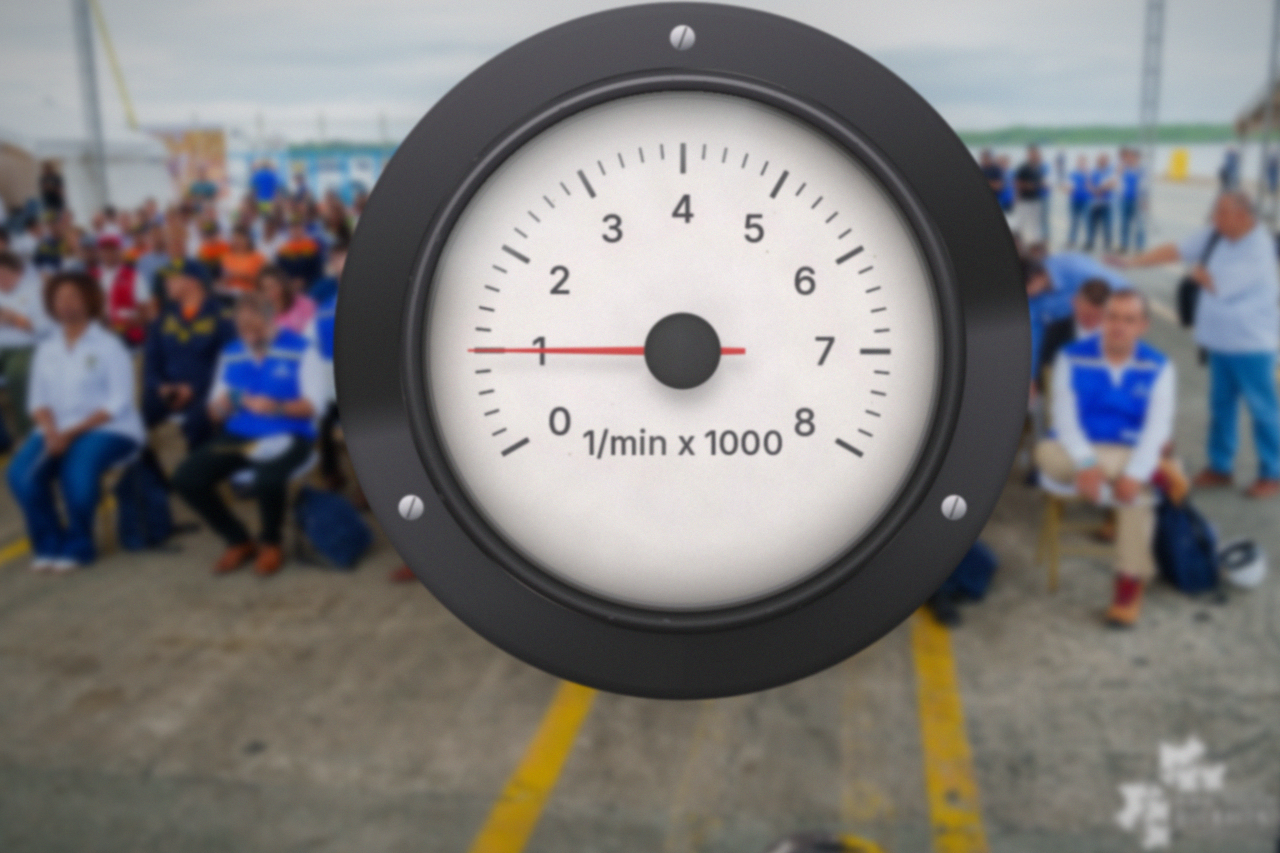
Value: {"value": 1000, "unit": "rpm"}
